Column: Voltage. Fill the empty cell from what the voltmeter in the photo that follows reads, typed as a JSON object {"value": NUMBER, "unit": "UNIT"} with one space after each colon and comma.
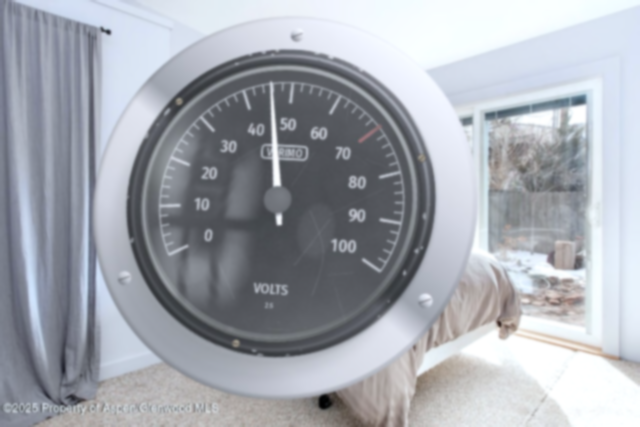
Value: {"value": 46, "unit": "V"}
